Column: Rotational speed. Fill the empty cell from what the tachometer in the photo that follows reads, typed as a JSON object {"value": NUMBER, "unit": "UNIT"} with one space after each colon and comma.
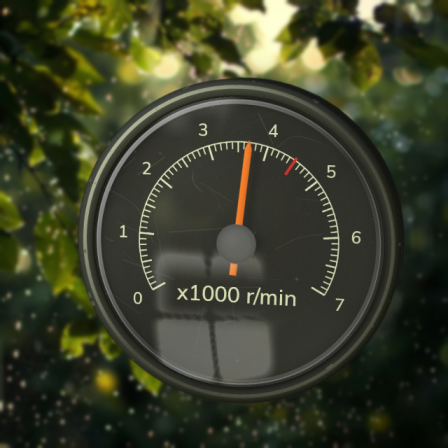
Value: {"value": 3700, "unit": "rpm"}
